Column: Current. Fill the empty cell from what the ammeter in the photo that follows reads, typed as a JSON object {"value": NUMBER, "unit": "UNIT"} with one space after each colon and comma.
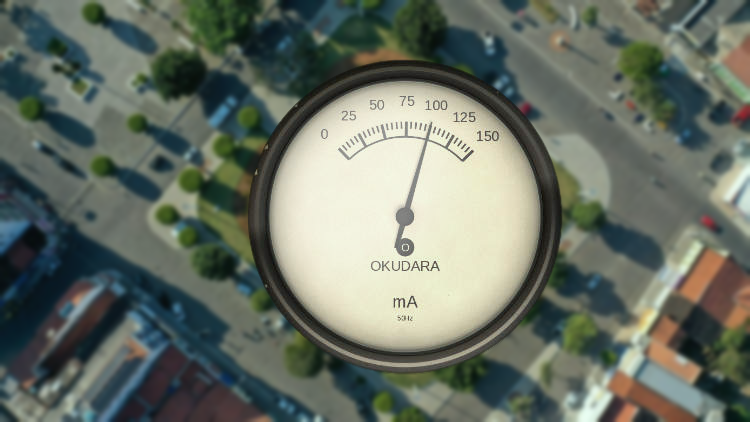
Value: {"value": 100, "unit": "mA"}
